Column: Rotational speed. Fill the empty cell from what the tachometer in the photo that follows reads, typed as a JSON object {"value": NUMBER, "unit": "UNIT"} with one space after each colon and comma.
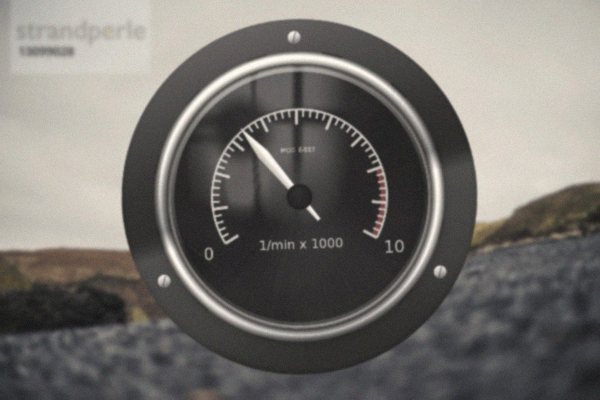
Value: {"value": 3400, "unit": "rpm"}
